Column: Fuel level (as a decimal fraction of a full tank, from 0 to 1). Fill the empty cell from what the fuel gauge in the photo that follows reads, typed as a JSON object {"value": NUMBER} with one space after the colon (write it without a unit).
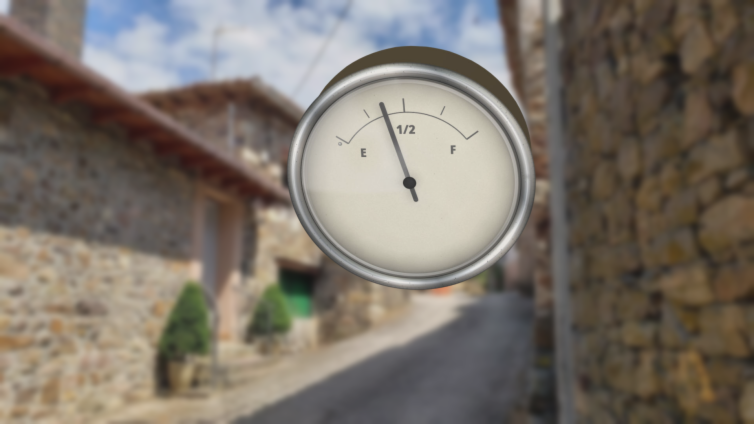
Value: {"value": 0.375}
